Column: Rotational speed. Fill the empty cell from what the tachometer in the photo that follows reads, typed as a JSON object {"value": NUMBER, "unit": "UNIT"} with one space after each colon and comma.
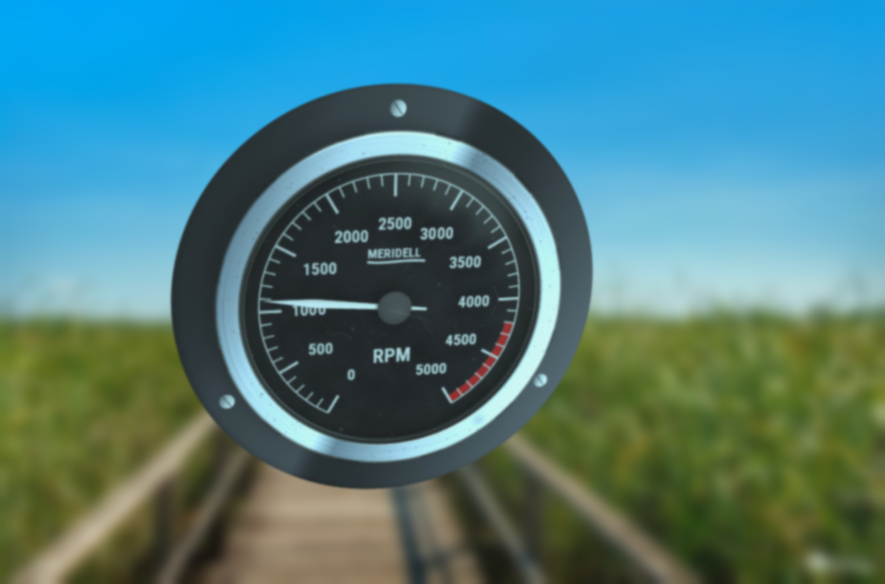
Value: {"value": 1100, "unit": "rpm"}
